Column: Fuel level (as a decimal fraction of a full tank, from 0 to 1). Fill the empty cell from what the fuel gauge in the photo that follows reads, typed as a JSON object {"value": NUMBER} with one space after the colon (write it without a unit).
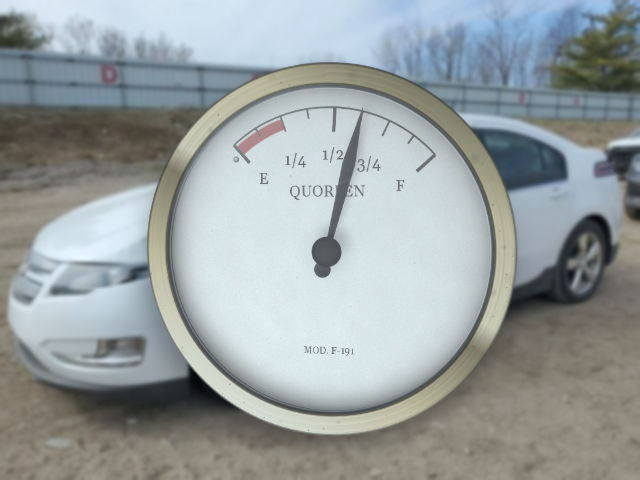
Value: {"value": 0.625}
